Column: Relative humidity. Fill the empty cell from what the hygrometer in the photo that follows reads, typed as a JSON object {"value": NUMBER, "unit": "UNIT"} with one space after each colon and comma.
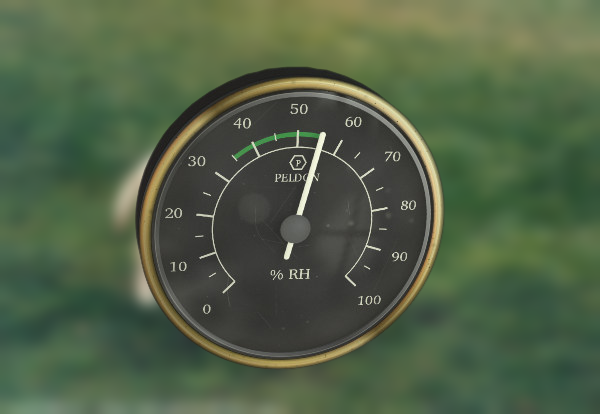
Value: {"value": 55, "unit": "%"}
